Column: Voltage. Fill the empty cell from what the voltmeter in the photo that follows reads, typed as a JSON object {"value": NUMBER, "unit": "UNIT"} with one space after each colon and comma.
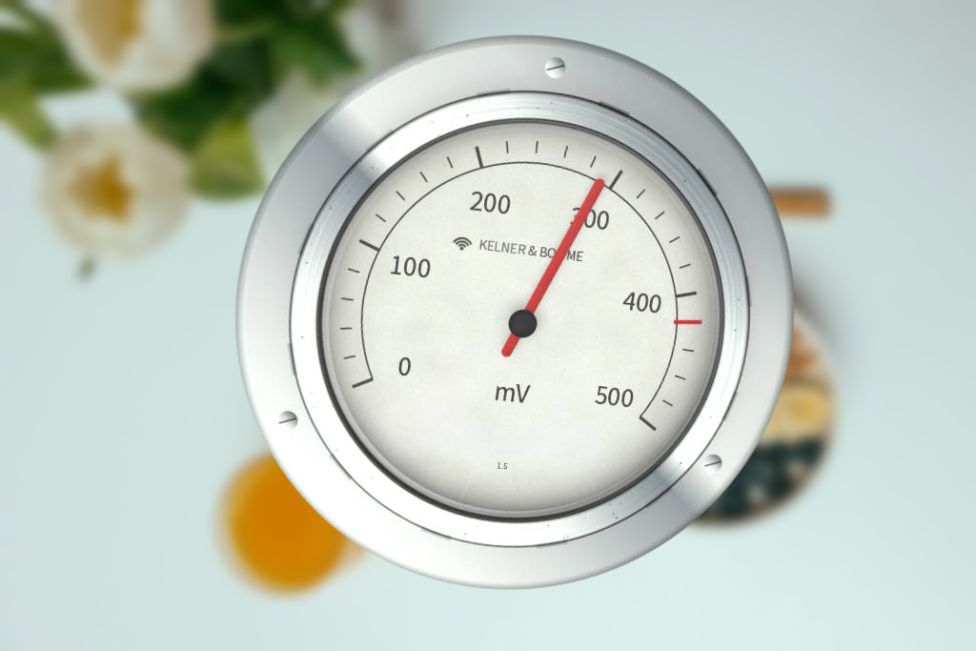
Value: {"value": 290, "unit": "mV"}
